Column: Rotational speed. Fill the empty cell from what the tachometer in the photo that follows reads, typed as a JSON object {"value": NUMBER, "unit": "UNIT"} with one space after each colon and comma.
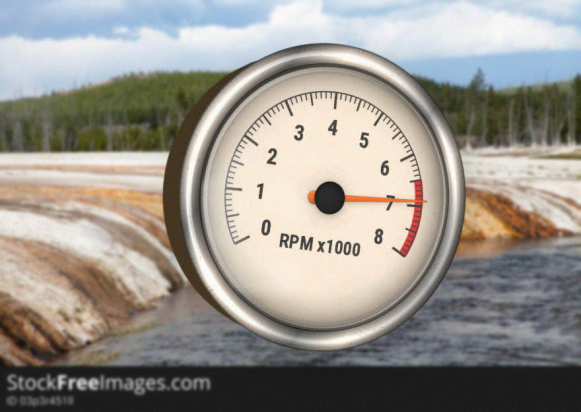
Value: {"value": 6900, "unit": "rpm"}
